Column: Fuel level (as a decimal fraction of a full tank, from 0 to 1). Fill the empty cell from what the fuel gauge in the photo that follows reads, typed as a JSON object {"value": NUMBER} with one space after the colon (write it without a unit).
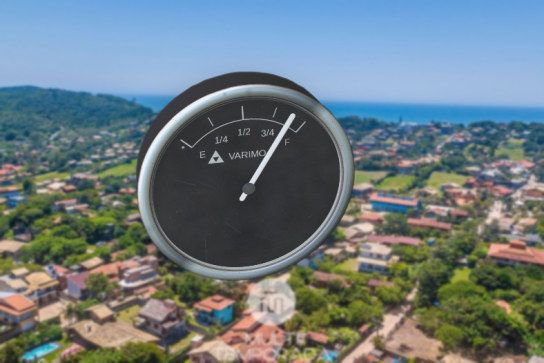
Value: {"value": 0.875}
